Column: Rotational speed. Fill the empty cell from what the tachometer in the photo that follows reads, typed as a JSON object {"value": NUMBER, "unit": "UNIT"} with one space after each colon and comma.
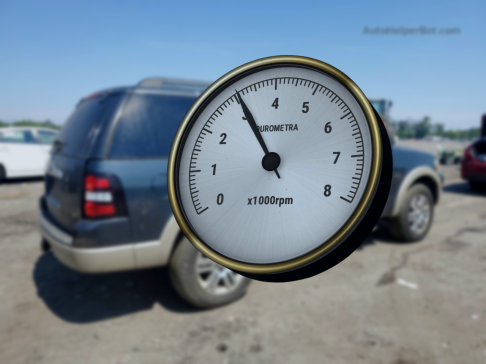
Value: {"value": 3100, "unit": "rpm"}
